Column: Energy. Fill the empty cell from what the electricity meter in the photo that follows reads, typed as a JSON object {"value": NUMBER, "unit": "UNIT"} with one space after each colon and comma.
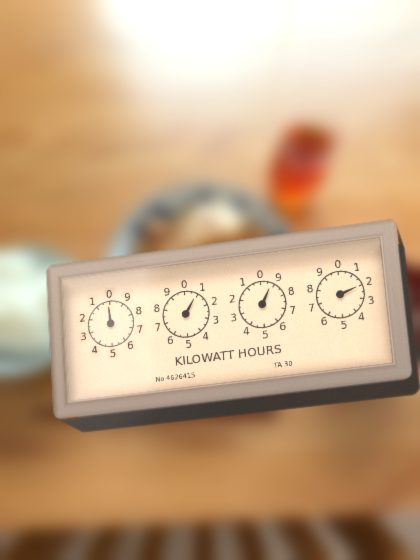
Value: {"value": 92, "unit": "kWh"}
